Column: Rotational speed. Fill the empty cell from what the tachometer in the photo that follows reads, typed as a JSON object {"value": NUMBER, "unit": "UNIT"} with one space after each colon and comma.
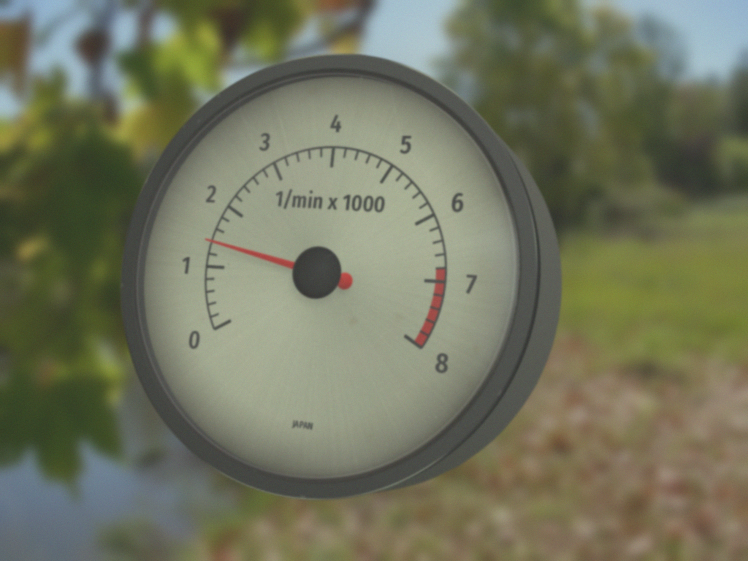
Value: {"value": 1400, "unit": "rpm"}
